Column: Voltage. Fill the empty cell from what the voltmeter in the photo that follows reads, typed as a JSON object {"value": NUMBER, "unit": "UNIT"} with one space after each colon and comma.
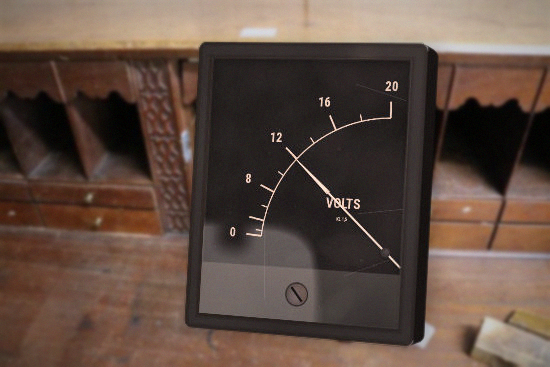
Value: {"value": 12, "unit": "V"}
